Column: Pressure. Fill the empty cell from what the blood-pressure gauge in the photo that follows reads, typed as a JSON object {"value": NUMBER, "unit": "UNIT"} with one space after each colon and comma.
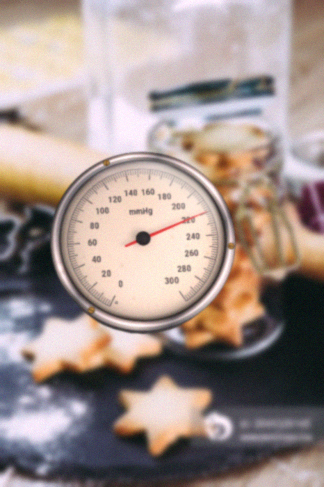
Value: {"value": 220, "unit": "mmHg"}
